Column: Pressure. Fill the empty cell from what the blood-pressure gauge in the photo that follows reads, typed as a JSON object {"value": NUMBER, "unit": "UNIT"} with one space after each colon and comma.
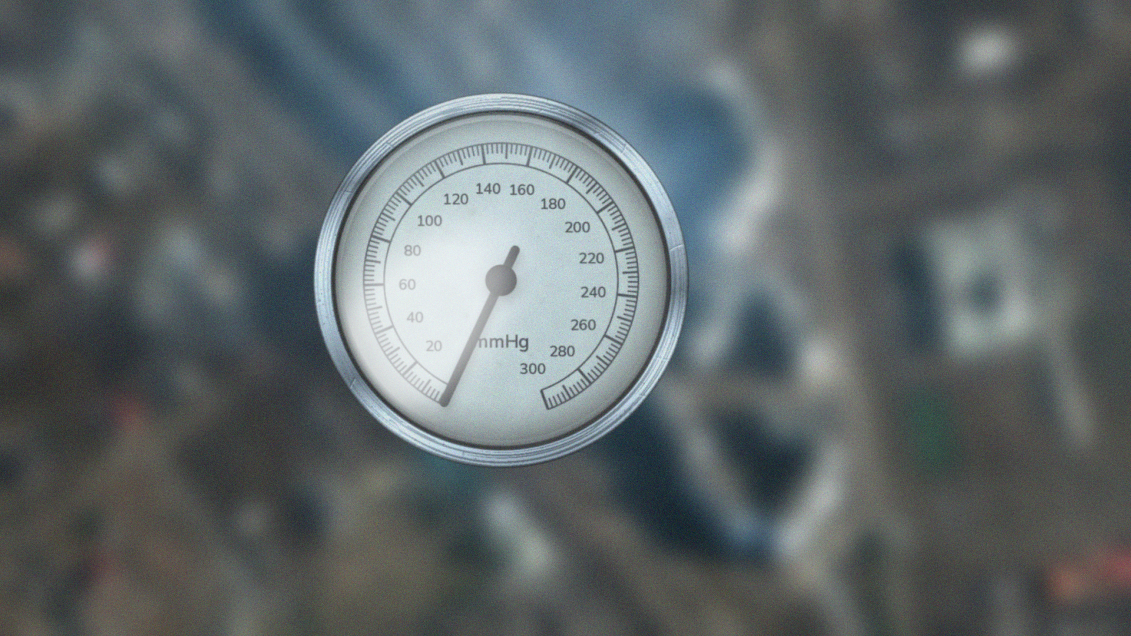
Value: {"value": 0, "unit": "mmHg"}
